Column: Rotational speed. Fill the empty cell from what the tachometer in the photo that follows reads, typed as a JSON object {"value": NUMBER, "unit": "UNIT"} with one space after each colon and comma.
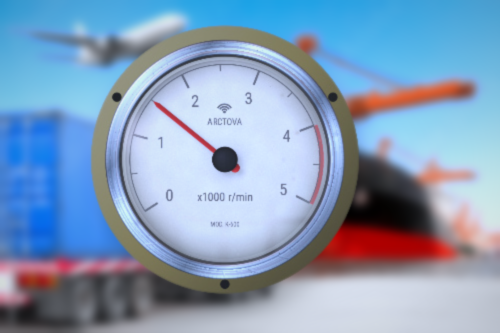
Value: {"value": 1500, "unit": "rpm"}
